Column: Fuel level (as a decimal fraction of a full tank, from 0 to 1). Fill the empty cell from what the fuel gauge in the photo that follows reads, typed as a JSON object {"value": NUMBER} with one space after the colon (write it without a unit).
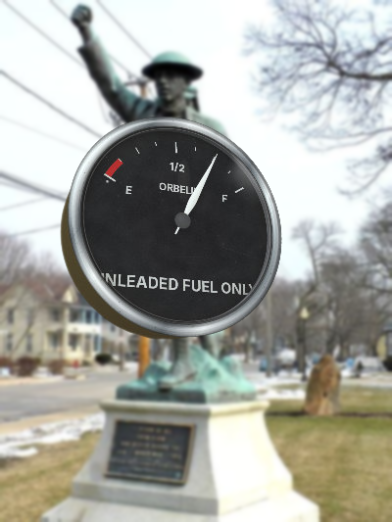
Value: {"value": 0.75}
